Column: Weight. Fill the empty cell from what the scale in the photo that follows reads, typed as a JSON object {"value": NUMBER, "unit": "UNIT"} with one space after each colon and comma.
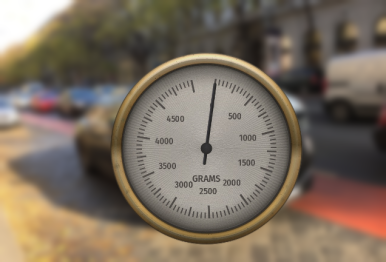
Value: {"value": 0, "unit": "g"}
